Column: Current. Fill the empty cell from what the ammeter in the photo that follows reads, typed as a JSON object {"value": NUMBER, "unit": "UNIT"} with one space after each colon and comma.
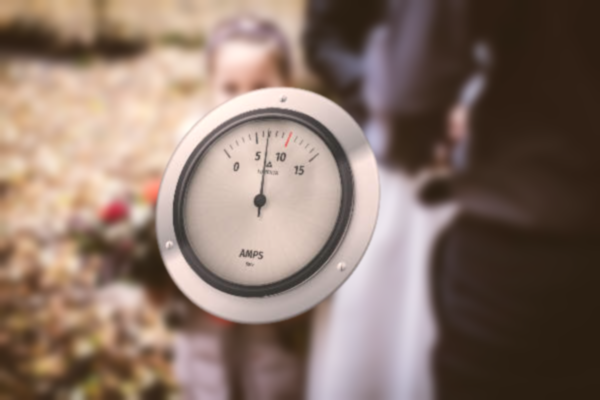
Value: {"value": 7, "unit": "A"}
